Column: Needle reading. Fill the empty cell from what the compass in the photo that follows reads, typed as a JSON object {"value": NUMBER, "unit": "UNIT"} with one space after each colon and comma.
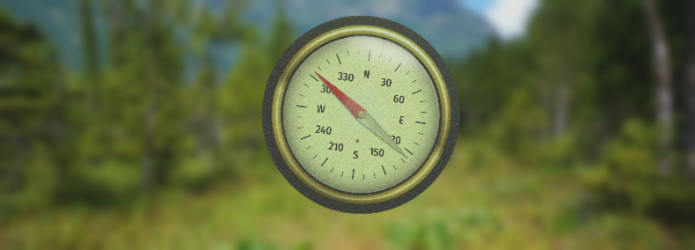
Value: {"value": 305, "unit": "°"}
